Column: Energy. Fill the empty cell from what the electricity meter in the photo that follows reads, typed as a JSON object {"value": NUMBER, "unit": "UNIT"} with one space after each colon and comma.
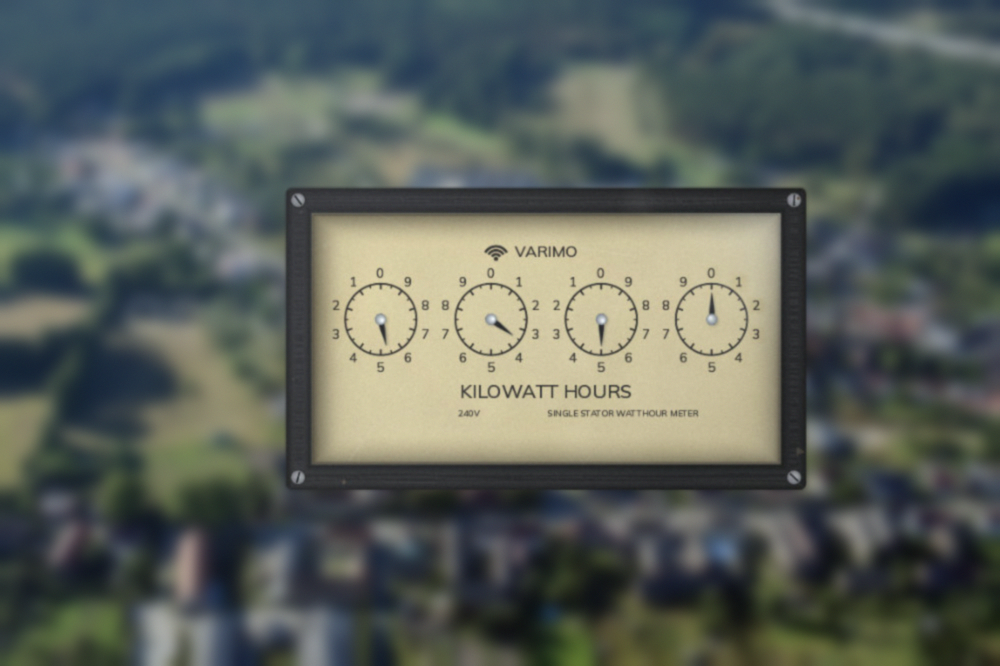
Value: {"value": 5350, "unit": "kWh"}
